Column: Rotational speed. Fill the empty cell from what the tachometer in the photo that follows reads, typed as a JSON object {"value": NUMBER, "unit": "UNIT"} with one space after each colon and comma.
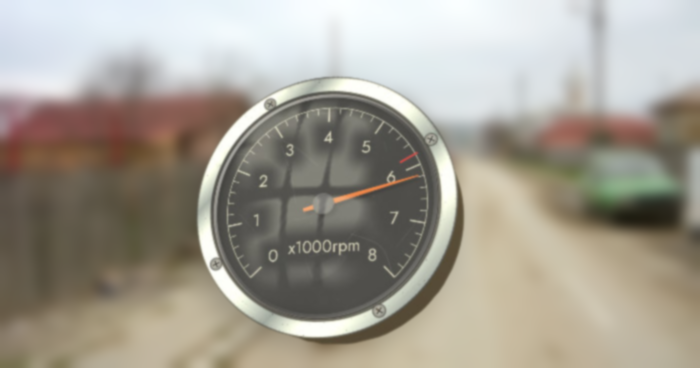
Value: {"value": 6200, "unit": "rpm"}
